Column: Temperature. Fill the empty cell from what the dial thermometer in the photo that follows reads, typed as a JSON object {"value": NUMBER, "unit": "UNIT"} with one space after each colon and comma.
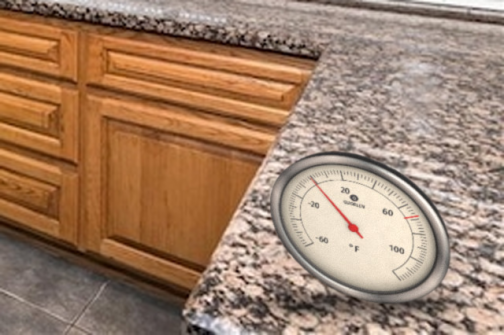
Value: {"value": 0, "unit": "°F"}
